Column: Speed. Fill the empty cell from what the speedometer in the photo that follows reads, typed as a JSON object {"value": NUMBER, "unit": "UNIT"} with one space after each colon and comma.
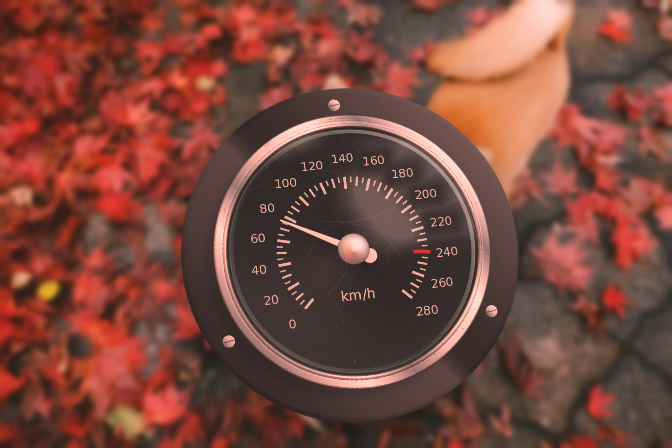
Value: {"value": 75, "unit": "km/h"}
